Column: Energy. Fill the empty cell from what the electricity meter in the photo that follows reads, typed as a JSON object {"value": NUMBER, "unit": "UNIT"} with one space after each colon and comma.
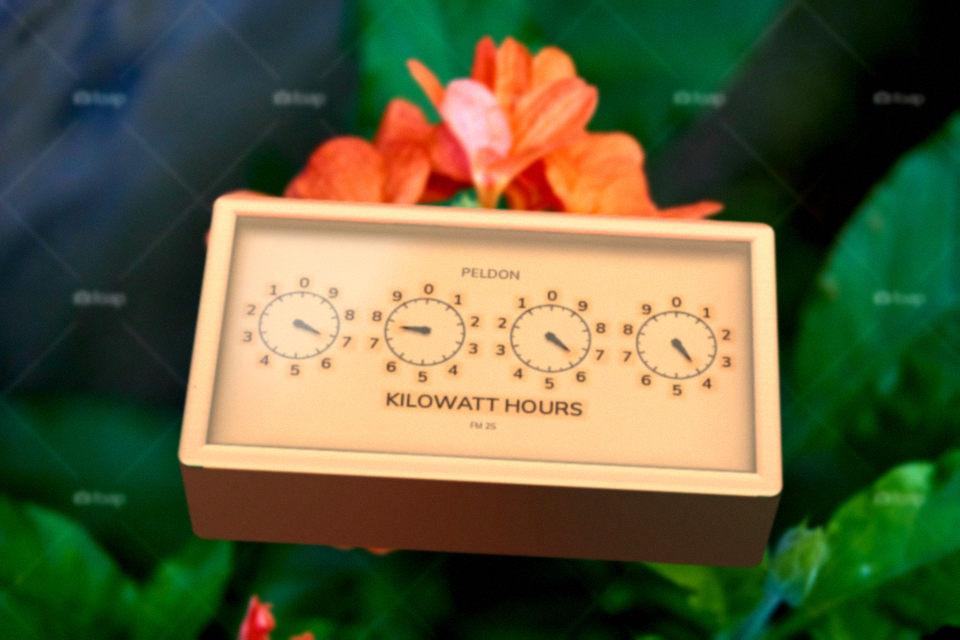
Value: {"value": 6764, "unit": "kWh"}
